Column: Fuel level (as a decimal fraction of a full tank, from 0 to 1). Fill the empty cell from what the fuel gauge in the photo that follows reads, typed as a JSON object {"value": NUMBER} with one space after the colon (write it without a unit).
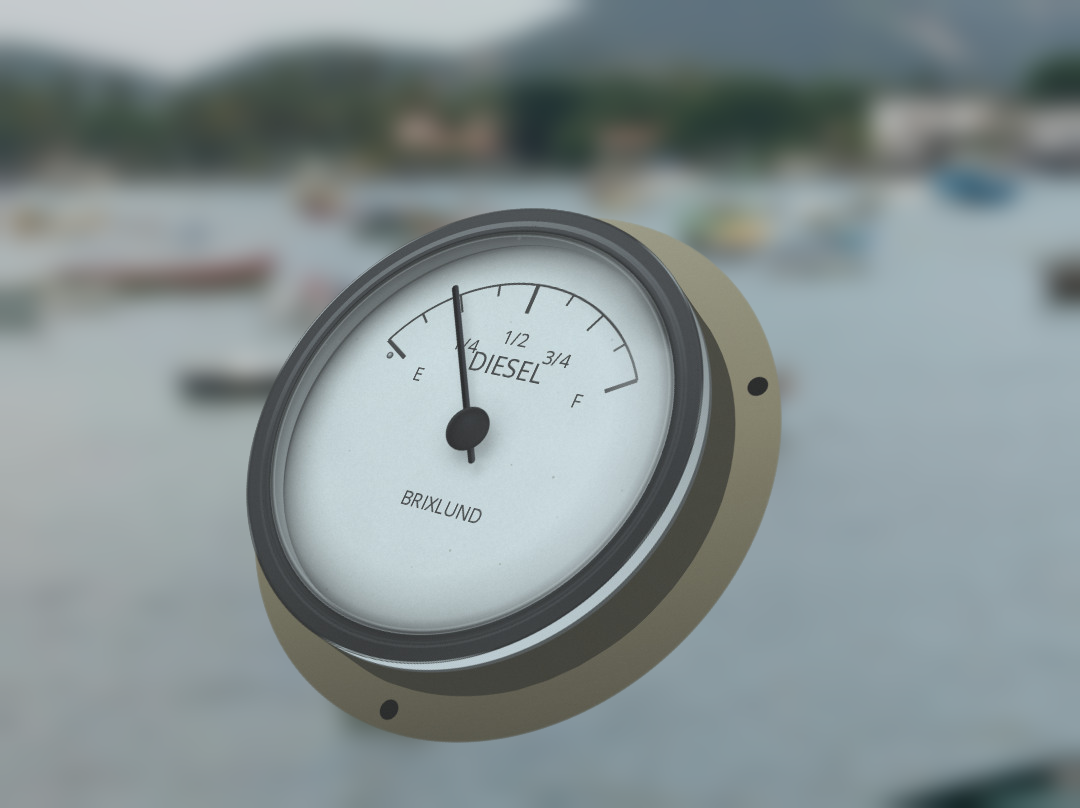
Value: {"value": 0.25}
